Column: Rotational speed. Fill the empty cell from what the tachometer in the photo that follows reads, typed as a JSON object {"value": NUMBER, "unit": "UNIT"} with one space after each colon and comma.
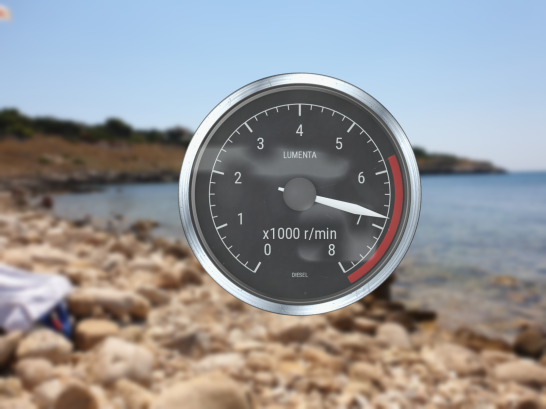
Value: {"value": 6800, "unit": "rpm"}
